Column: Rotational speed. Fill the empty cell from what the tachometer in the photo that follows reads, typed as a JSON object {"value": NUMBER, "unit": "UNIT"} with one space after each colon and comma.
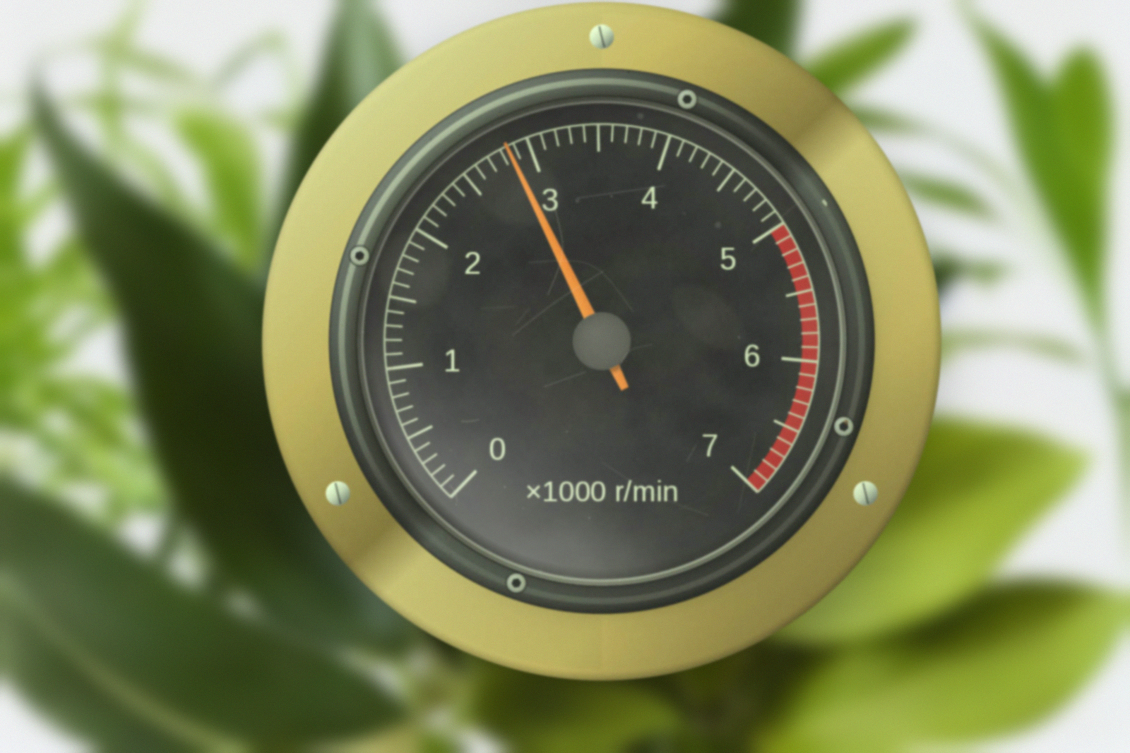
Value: {"value": 2850, "unit": "rpm"}
